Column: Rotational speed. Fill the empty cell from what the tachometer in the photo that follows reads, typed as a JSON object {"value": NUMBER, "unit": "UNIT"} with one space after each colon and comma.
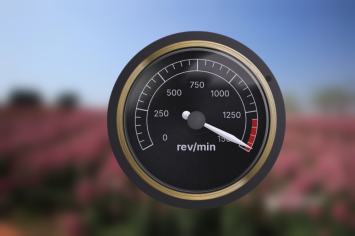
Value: {"value": 1475, "unit": "rpm"}
